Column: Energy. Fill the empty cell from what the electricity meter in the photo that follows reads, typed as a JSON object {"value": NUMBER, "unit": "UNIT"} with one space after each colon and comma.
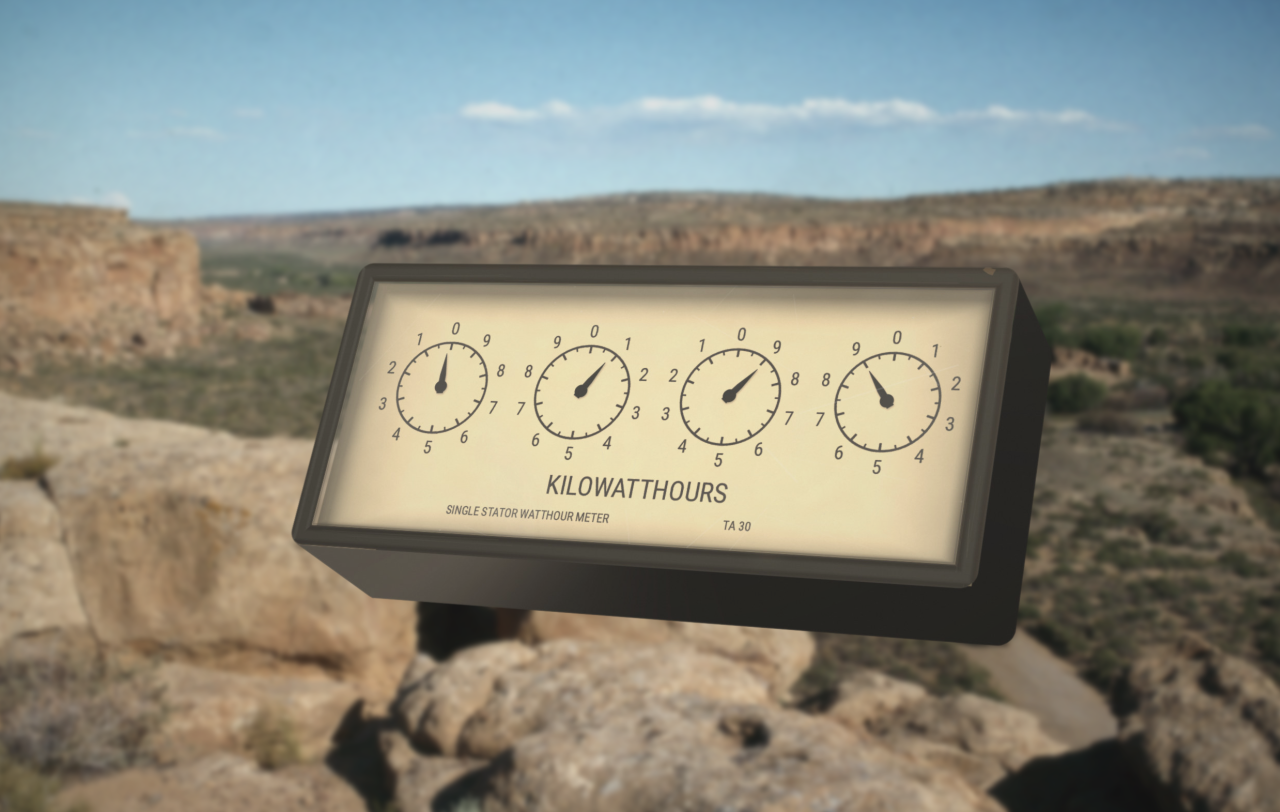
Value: {"value": 89, "unit": "kWh"}
